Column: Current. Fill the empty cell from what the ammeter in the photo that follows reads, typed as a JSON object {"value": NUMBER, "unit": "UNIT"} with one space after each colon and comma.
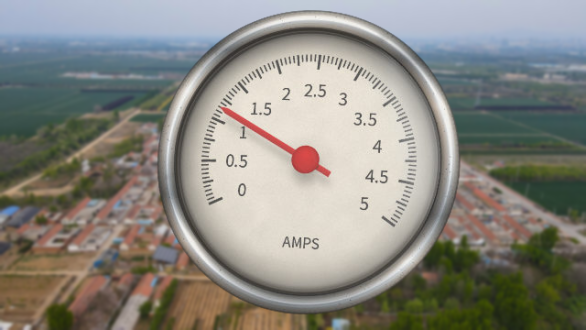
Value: {"value": 1.15, "unit": "A"}
